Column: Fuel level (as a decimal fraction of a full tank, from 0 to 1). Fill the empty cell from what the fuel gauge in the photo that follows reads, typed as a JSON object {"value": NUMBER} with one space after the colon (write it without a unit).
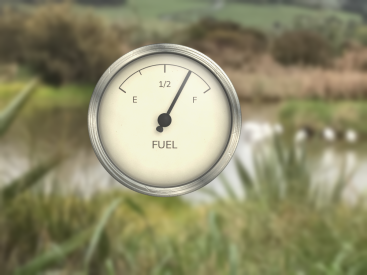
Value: {"value": 0.75}
